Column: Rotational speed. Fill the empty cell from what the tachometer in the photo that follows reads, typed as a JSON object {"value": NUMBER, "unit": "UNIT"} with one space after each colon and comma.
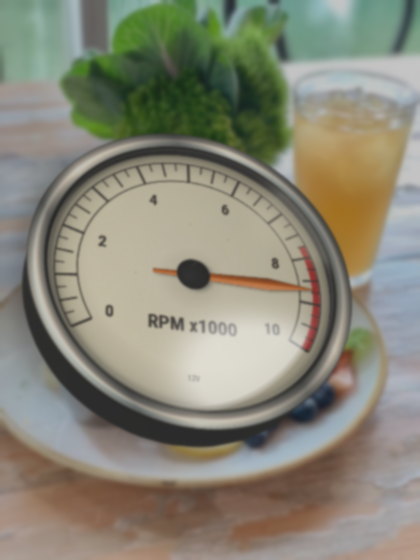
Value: {"value": 8750, "unit": "rpm"}
